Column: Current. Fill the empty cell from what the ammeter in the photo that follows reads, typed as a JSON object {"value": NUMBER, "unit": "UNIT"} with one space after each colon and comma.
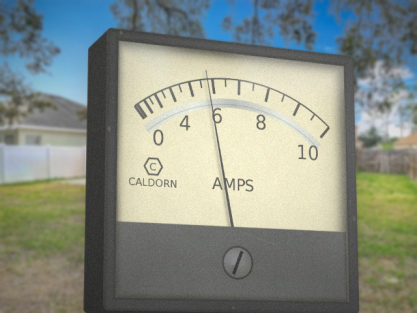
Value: {"value": 5.75, "unit": "A"}
